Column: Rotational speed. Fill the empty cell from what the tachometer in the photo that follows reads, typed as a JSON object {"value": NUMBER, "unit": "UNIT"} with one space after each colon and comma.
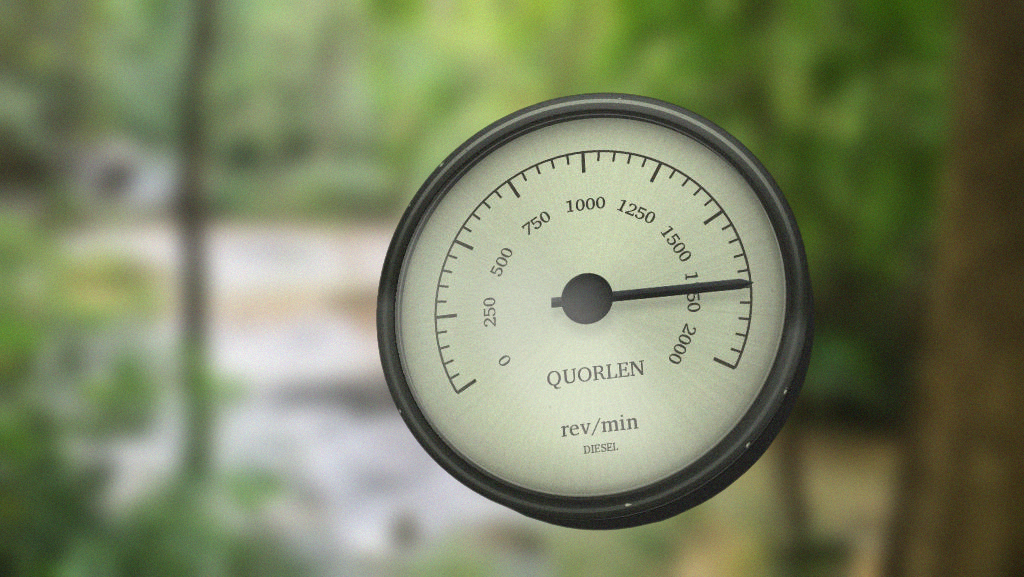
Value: {"value": 1750, "unit": "rpm"}
